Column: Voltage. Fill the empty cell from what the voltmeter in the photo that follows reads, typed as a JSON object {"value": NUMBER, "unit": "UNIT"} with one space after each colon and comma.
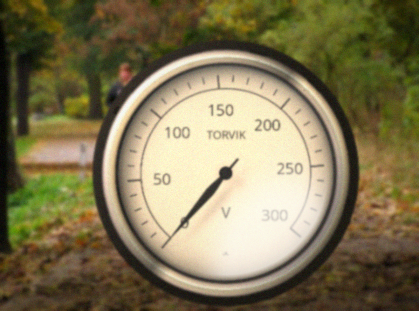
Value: {"value": 0, "unit": "V"}
